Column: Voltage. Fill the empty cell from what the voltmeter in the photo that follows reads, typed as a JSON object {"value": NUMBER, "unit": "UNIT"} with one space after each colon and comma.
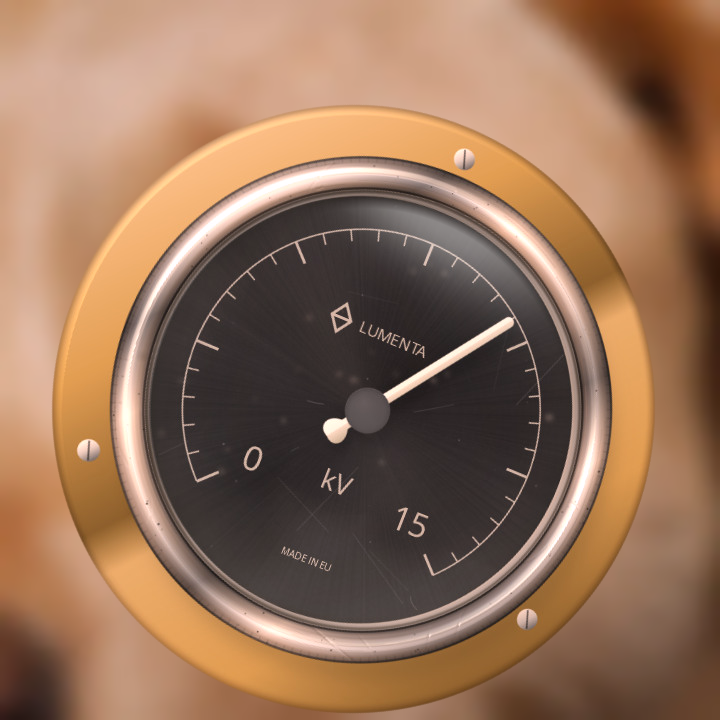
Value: {"value": 9.5, "unit": "kV"}
